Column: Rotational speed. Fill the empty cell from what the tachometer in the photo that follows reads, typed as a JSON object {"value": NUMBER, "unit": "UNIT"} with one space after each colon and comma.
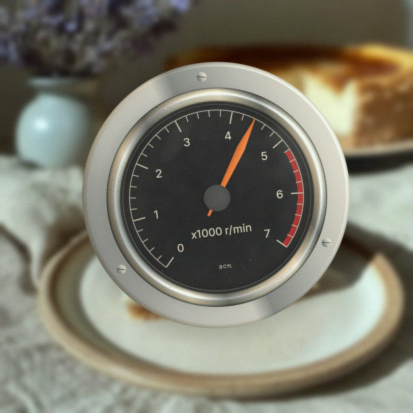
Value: {"value": 4400, "unit": "rpm"}
